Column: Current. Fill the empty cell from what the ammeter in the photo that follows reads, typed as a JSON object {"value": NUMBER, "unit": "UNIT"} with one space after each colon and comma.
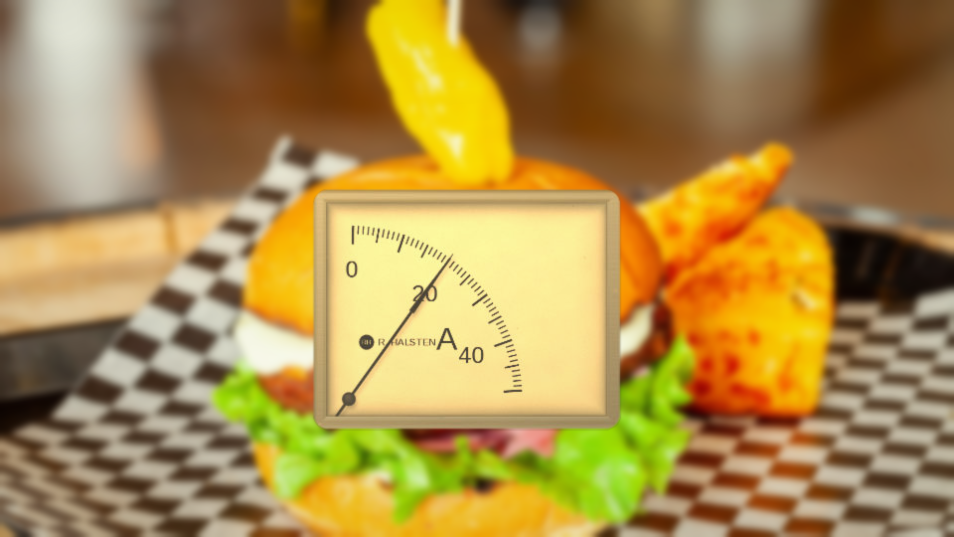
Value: {"value": 20, "unit": "A"}
